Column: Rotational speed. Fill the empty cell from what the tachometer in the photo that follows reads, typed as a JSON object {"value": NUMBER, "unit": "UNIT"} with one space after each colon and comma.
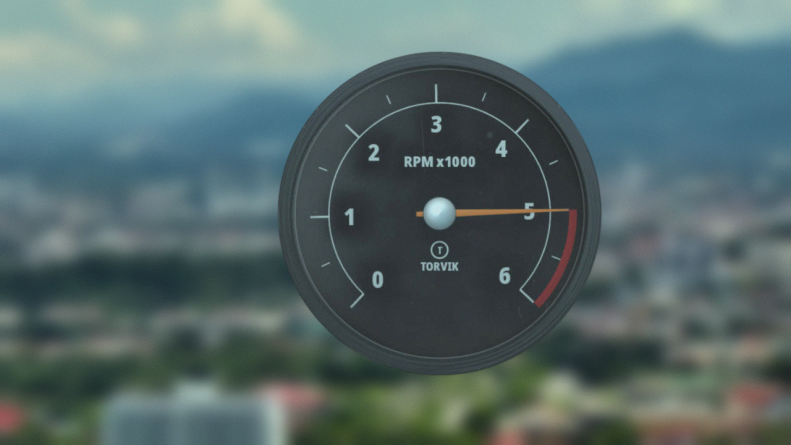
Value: {"value": 5000, "unit": "rpm"}
